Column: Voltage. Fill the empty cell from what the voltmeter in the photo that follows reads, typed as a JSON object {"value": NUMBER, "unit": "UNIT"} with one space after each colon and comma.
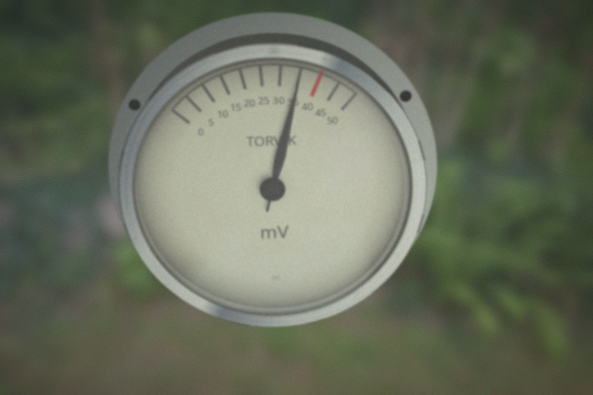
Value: {"value": 35, "unit": "mV"}
